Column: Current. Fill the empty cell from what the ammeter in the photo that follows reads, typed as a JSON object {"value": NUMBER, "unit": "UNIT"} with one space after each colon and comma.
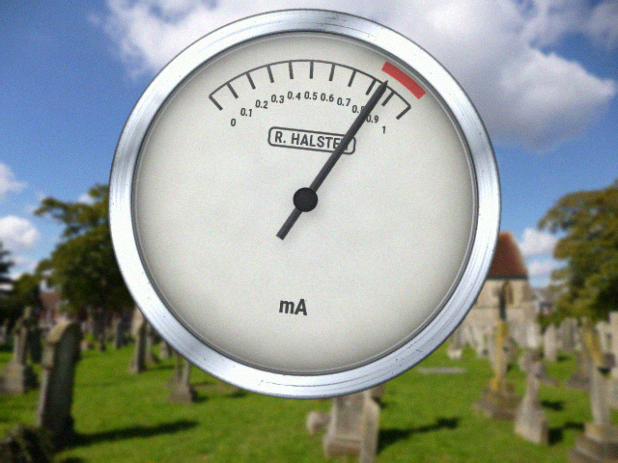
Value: {"value": 0.85, "unit": "mA"}
